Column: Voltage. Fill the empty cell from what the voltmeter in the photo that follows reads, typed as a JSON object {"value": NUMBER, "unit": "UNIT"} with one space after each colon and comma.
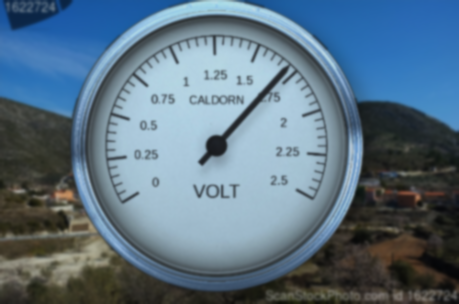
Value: {"value": 1.7, "unit": "V"}
